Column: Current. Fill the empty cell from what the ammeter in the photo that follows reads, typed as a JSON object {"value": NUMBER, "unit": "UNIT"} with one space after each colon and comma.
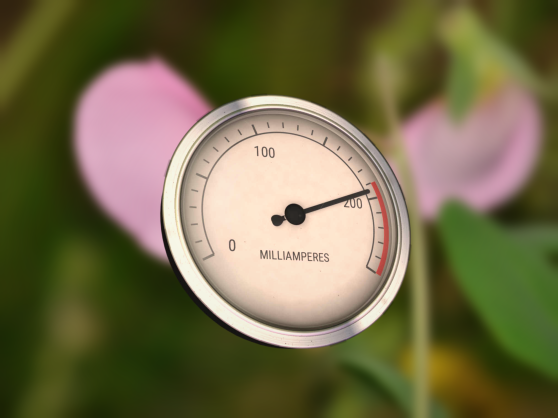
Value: {"value": 195, "unit": "mA"}
